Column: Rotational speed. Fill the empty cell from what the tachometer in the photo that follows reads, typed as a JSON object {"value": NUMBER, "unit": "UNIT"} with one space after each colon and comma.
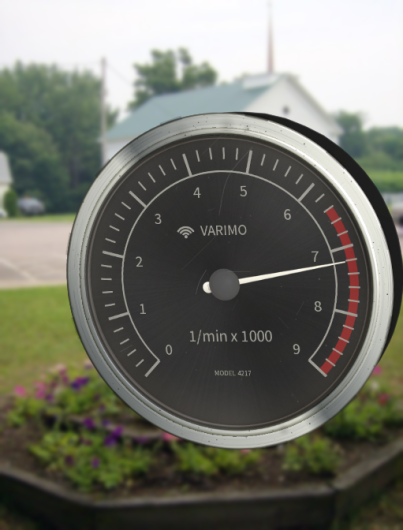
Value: {"value": 7200, "unit": "rpm"}
